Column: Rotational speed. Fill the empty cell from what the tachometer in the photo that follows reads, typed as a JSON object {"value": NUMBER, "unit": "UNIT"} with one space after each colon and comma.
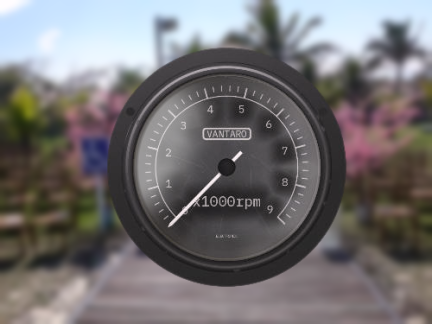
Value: {"value": 0, "unit": "rpm"}
